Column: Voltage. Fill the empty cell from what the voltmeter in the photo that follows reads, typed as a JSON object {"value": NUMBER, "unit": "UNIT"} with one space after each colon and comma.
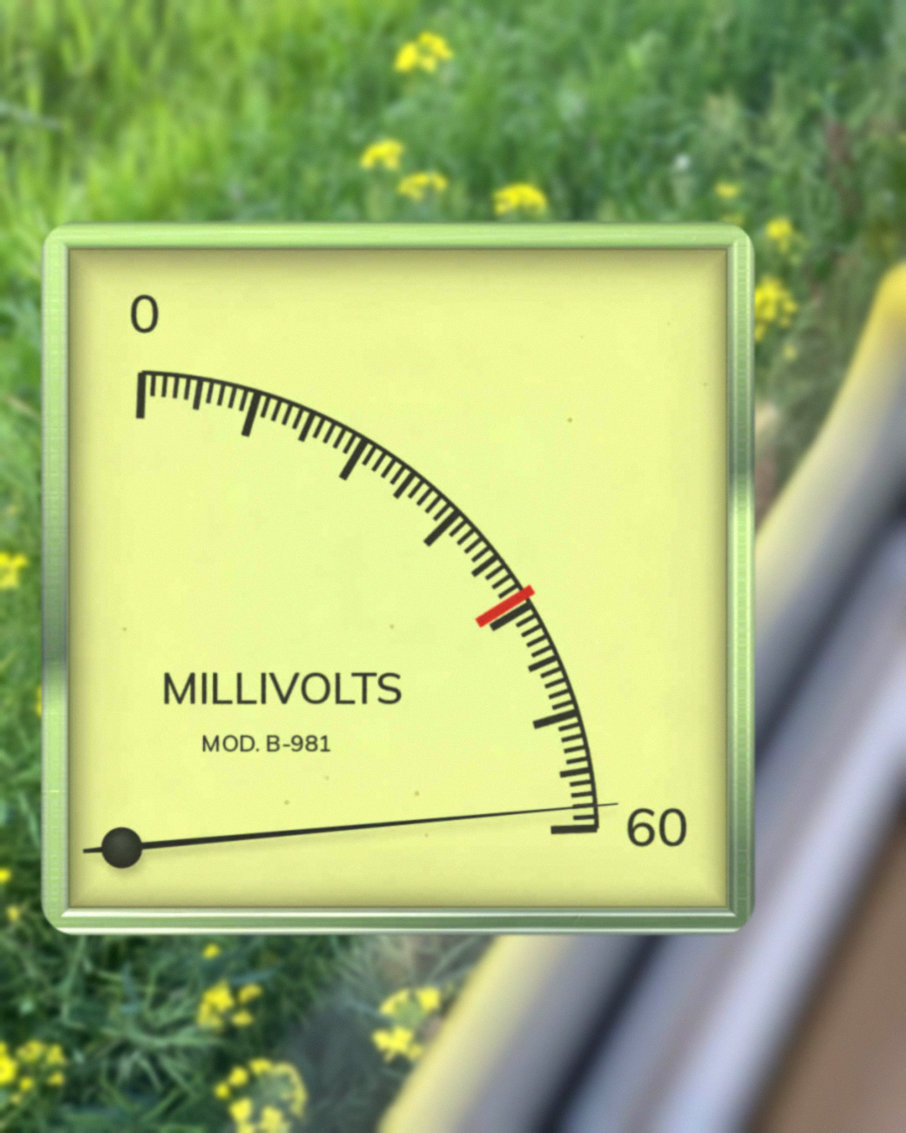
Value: {"value": 58, "unit": "mV"}
